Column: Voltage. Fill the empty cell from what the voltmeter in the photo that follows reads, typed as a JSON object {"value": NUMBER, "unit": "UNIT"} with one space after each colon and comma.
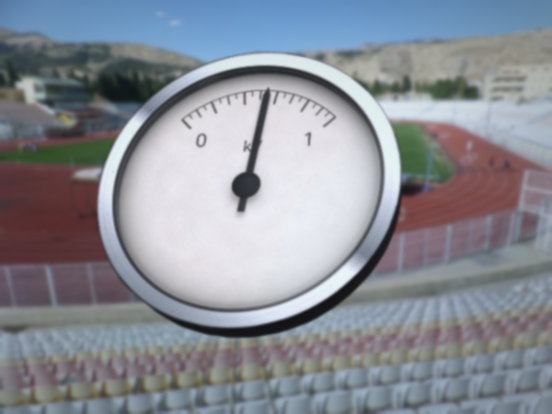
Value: {"value": 0.55, "unit": "kV"}
